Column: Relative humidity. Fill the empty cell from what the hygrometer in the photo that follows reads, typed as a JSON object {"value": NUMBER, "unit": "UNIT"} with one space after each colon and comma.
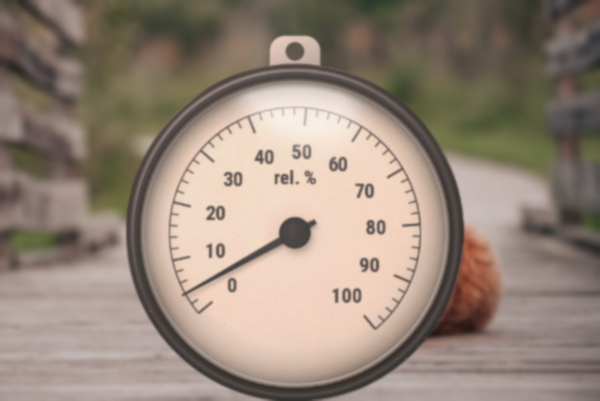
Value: {"value": 4, "unit": "%"}
